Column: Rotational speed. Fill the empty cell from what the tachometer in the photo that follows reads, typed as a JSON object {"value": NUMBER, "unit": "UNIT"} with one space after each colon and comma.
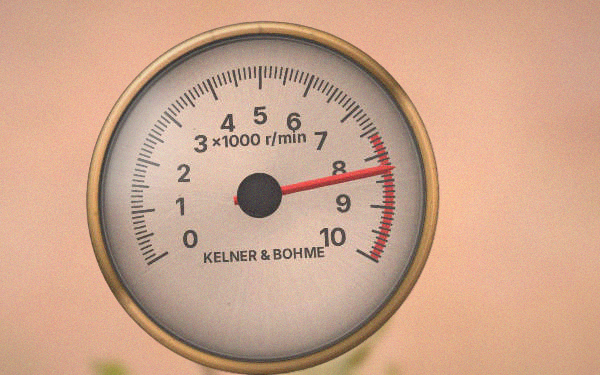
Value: {"value": 8300, "unit": "rpm"}
